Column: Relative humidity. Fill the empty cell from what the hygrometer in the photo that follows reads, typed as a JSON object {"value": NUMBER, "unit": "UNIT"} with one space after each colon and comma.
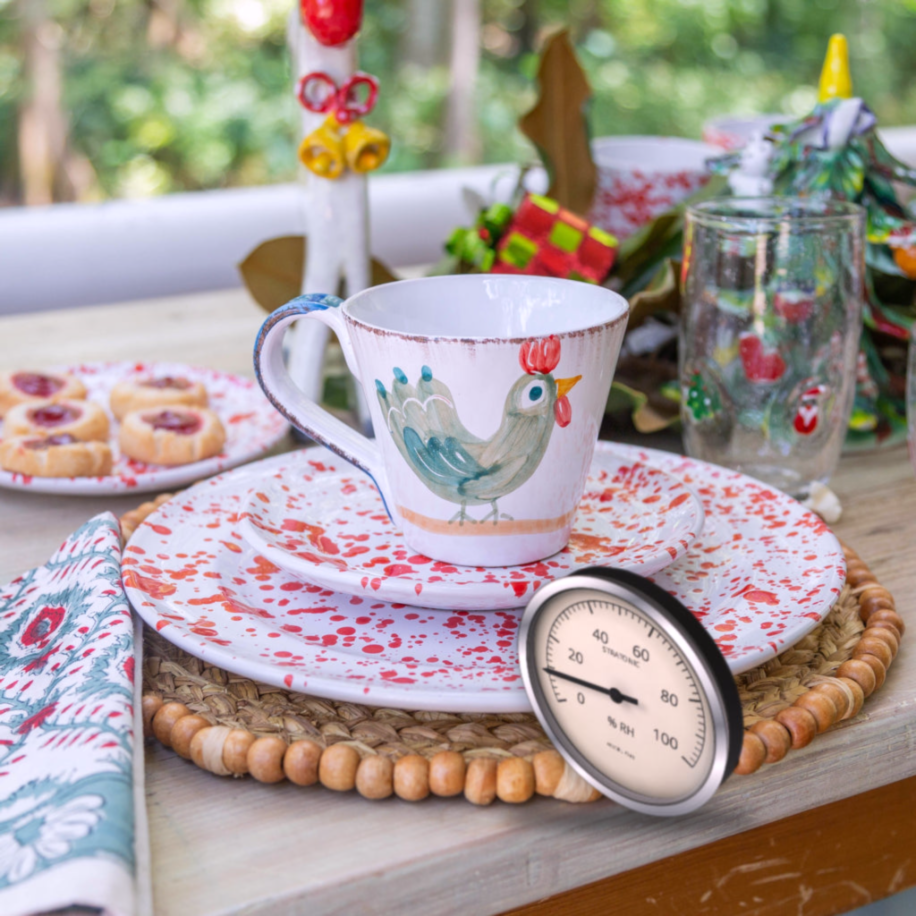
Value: {"value": 10, "unit": "%"}
